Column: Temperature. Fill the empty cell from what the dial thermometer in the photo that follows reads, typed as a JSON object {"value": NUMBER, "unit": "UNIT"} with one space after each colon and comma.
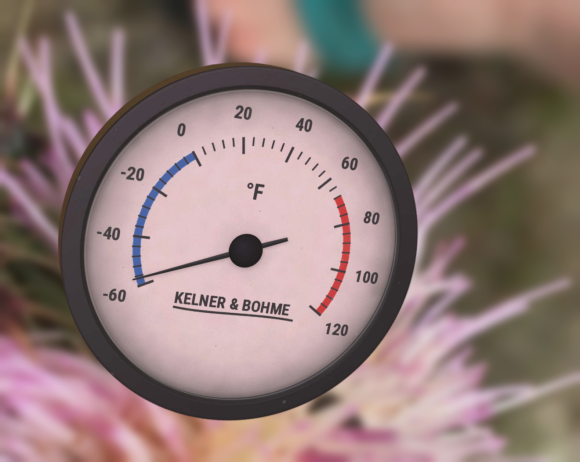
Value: {"value": -56, "unit": "°F"}
